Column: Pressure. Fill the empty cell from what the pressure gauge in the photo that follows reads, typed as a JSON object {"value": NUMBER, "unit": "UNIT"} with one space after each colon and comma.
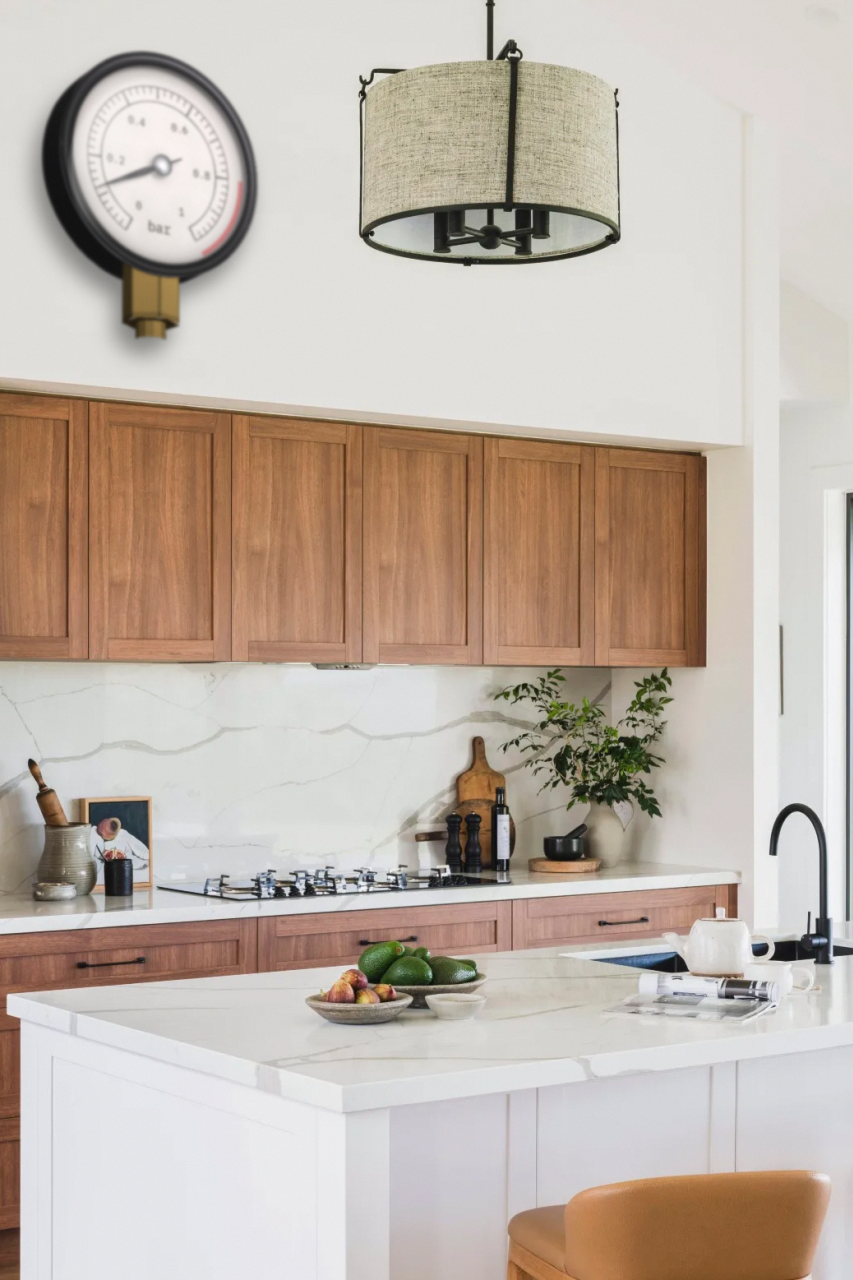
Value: {"value": 0.12, "unit": "bar"}
